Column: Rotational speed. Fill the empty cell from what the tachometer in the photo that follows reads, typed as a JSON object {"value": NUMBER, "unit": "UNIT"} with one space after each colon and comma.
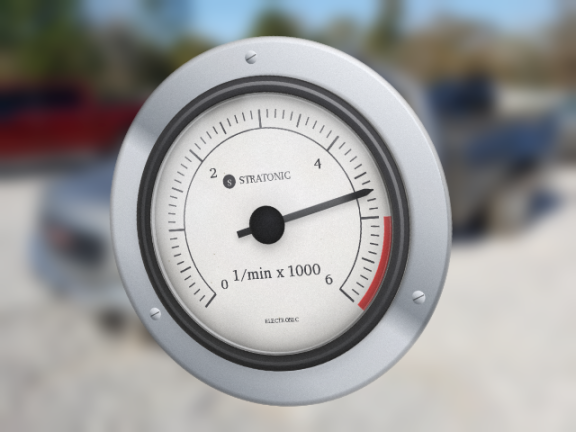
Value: {"value": 4700, "unit": "rpm"}
